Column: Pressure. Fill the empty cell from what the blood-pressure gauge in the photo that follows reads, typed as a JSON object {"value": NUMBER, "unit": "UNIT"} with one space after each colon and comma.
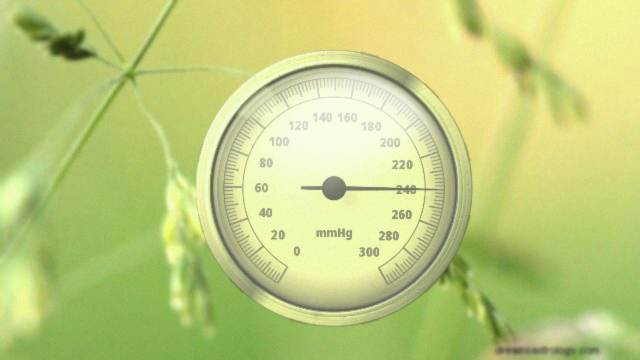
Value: {"value": 240, "unit": "mmHg"}
